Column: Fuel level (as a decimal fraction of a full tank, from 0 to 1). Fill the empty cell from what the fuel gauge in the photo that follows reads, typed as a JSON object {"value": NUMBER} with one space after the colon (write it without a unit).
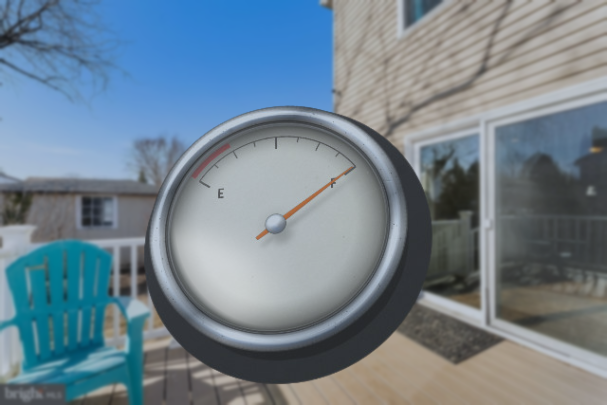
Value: {"value": 1}
